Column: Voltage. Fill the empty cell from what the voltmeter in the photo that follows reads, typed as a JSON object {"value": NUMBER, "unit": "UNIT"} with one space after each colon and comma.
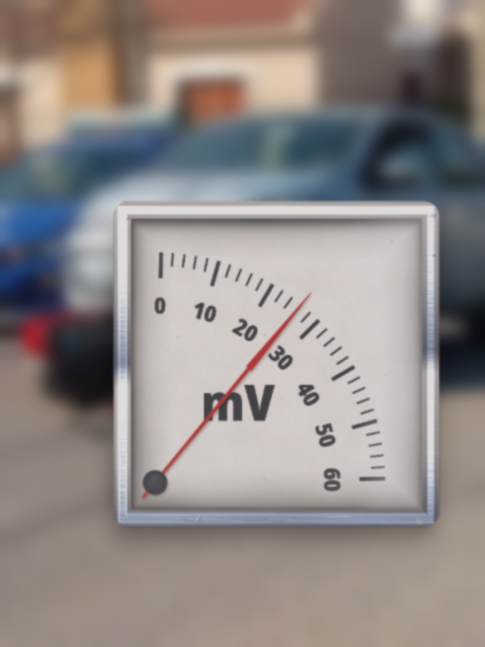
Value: {"value": 26, "unit": "mV"}
